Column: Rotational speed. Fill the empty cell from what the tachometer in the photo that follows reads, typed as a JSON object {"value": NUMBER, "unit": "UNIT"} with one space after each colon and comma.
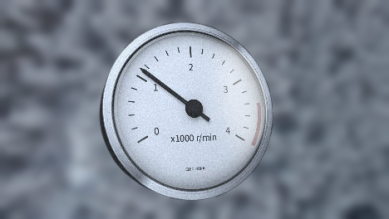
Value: {"value": 1100, "unit": "rpm"}
